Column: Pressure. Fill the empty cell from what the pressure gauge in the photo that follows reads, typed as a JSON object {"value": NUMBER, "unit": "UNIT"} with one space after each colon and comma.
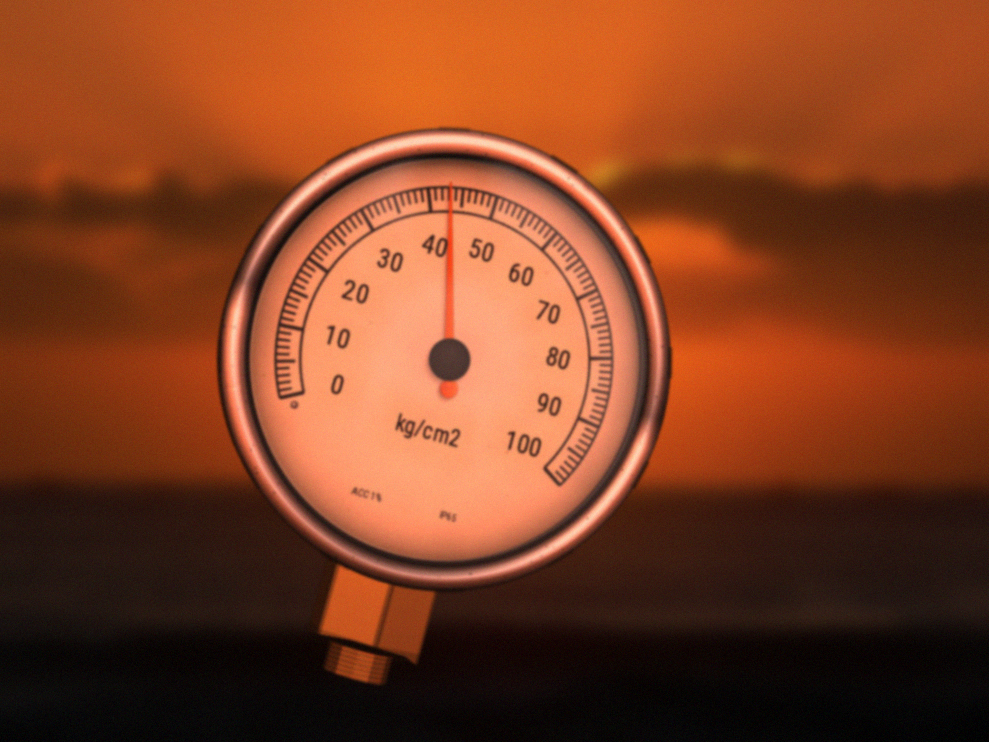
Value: {"value": 43, "unit": "kg/cm²"}
